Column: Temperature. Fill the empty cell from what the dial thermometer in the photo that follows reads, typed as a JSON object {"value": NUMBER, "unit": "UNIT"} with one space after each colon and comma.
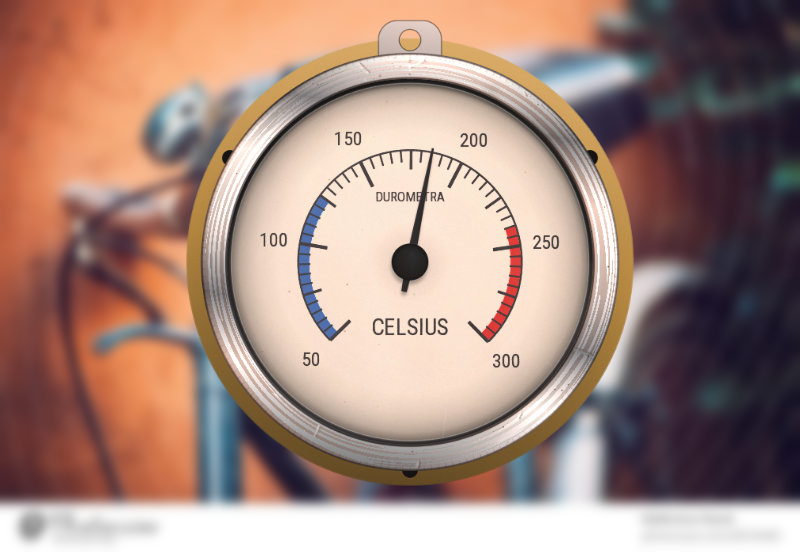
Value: {"value": 185, "unit": "°C"}
